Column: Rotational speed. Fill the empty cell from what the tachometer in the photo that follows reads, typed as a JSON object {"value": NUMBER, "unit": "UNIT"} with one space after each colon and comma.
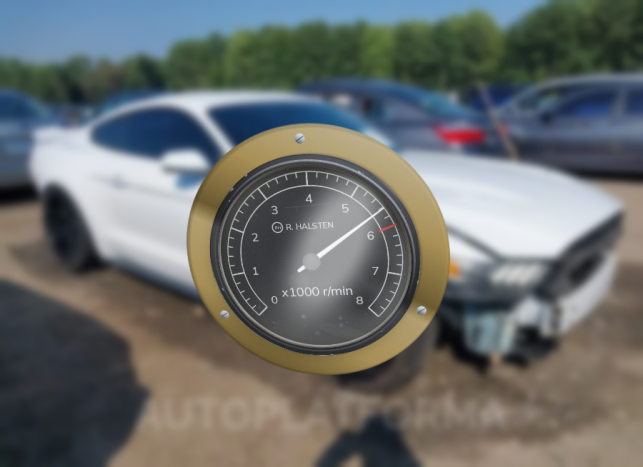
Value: {"value": 5600, "unit": "rpm"}
